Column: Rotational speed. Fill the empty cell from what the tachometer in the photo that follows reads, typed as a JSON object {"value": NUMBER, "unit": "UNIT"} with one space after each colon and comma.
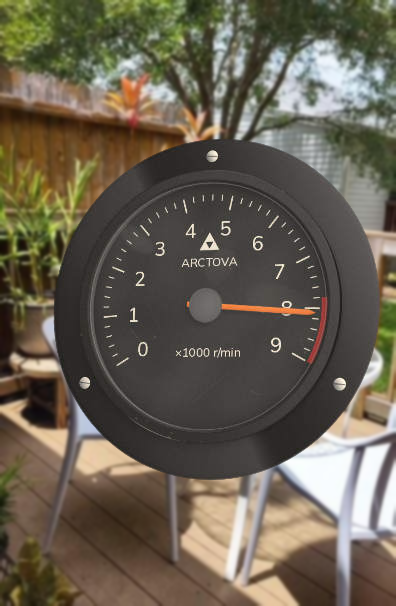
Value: {"value": 8100, "unit": "rpm"}
